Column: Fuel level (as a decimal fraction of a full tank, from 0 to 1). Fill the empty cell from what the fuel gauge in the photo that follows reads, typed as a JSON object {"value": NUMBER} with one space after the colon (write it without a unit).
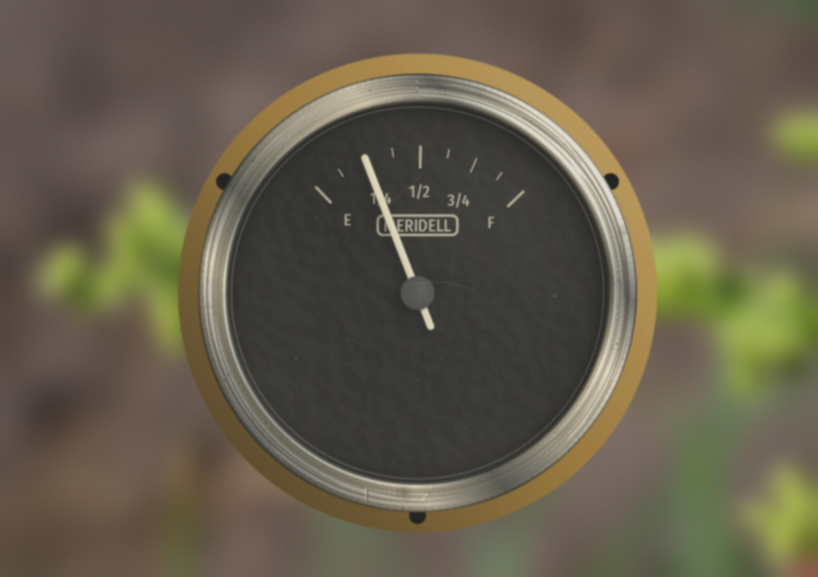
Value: {"value": 0.25}
